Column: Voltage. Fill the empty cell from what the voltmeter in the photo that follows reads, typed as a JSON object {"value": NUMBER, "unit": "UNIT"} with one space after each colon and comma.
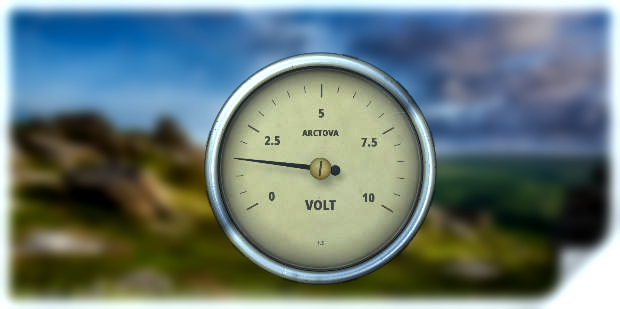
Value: {"value": 1.5, "unit": "V"}
